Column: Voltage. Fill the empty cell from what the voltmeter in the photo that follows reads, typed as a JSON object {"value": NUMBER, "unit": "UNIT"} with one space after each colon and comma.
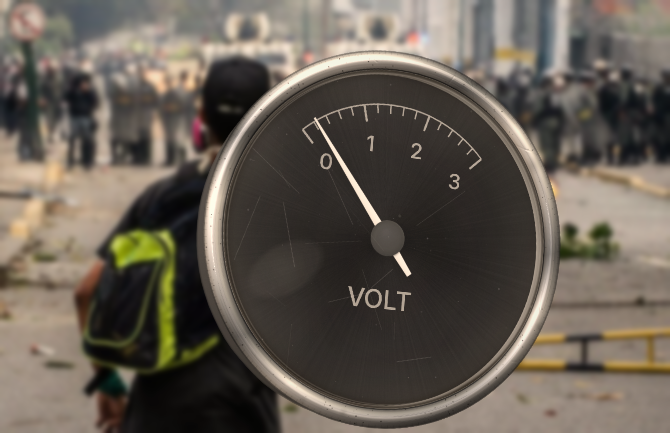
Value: {"value": 0.2, "unit": "V"}
